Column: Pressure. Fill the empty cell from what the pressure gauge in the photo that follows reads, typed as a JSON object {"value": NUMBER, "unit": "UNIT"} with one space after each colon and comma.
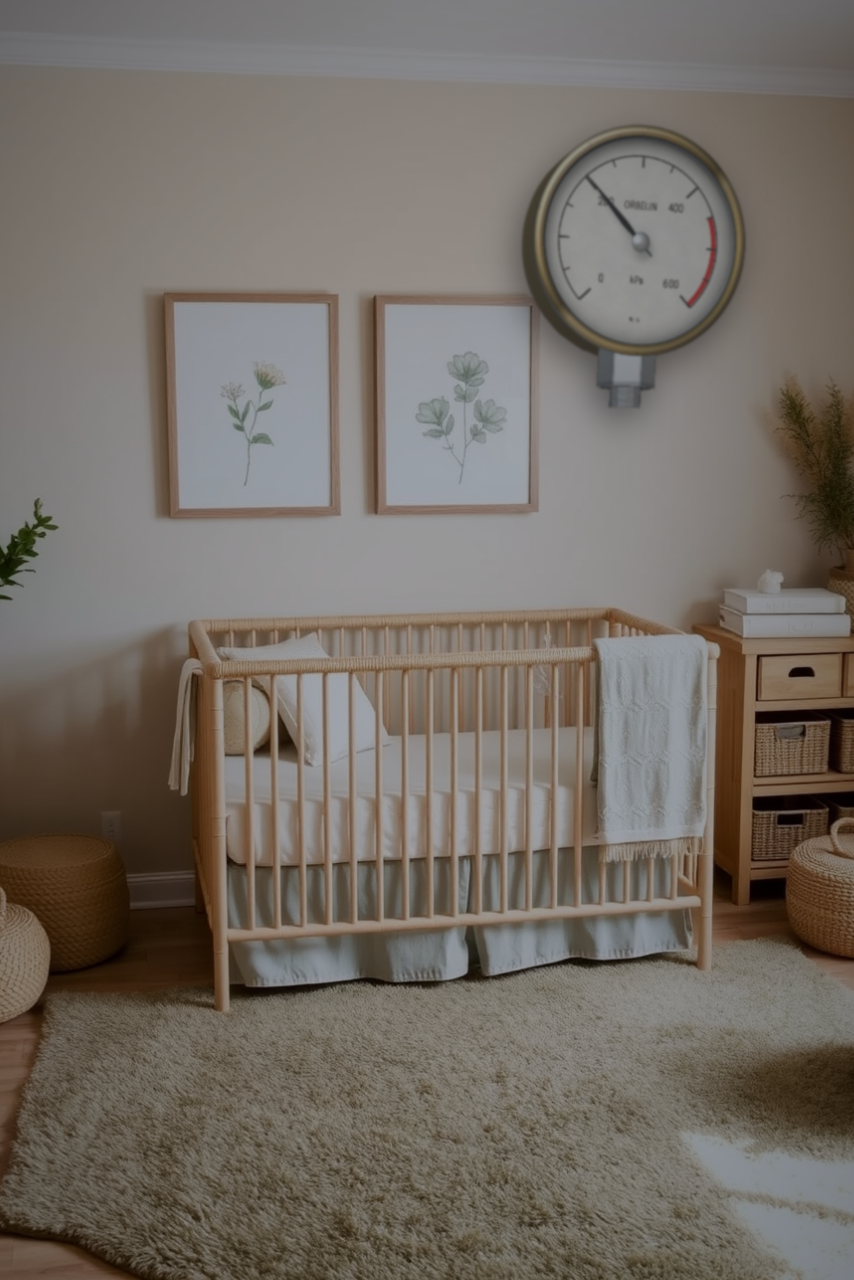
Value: {"value": 200, "unit": "kPa"}
